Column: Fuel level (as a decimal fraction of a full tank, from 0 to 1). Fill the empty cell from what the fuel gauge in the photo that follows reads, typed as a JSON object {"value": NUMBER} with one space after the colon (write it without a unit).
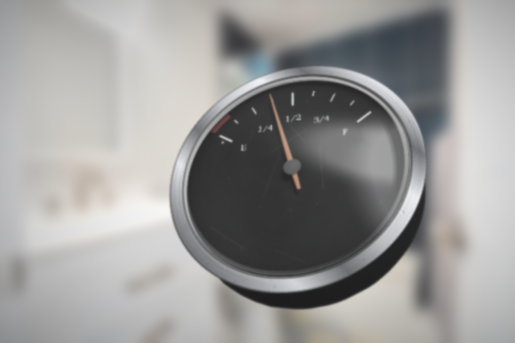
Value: {"value": 0.375}
